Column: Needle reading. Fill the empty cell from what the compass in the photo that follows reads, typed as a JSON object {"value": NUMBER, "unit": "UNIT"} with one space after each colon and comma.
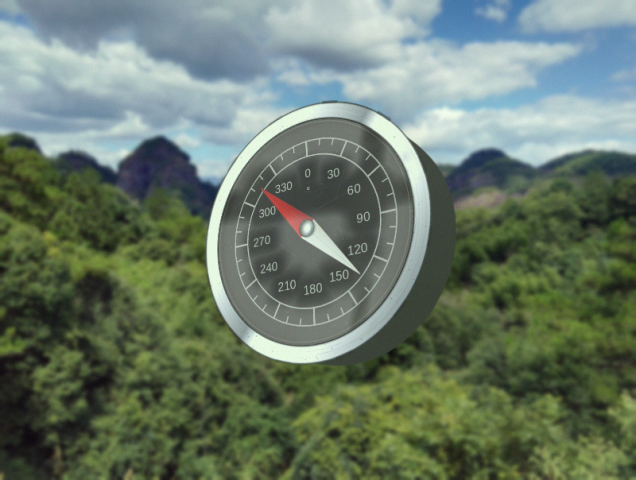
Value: {"value": 315, "unit": "°"}
